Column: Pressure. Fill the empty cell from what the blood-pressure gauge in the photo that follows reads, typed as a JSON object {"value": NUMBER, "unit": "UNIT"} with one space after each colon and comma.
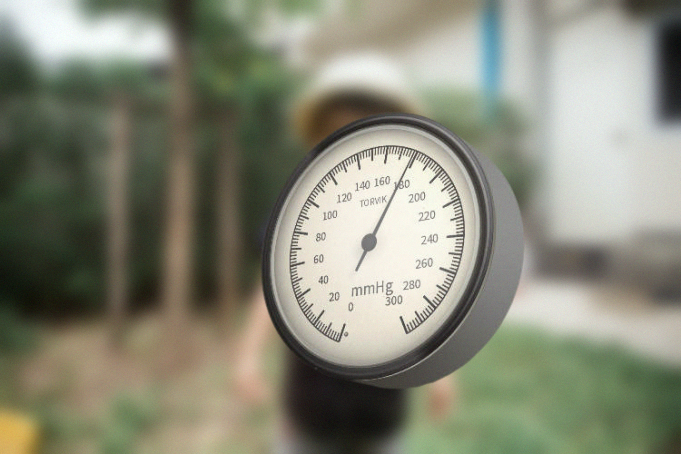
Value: {"value": 180, "unit": "mmHg"}
